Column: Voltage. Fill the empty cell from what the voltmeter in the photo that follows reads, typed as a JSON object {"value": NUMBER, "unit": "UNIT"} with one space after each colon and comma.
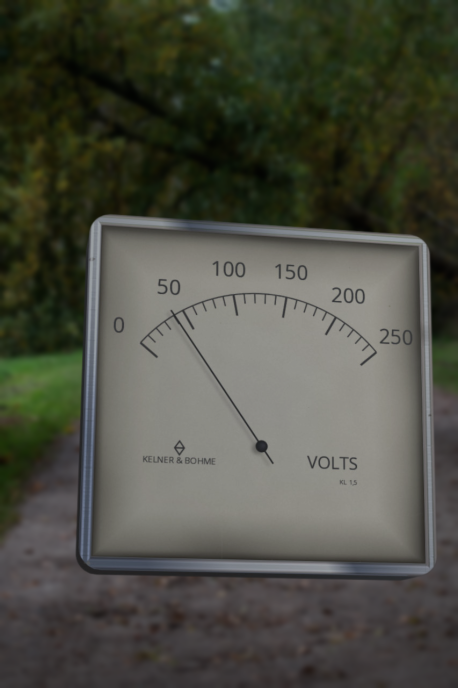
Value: {"value": 40, "unit": "V"}
